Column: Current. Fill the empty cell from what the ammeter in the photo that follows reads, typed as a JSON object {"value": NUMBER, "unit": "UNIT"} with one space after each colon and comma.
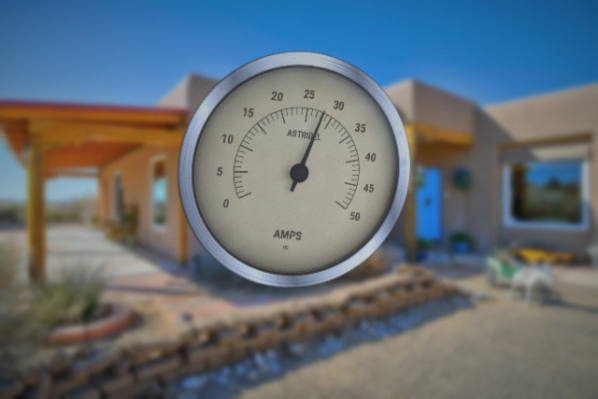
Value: {"value": 28, "unit": "A"}
